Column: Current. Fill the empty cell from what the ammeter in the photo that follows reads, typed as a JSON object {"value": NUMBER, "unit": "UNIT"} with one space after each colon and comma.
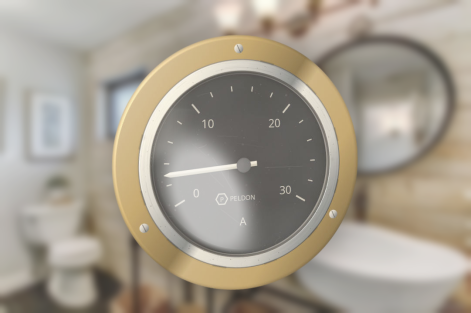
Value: {"value": 3, "unit": "A"}
